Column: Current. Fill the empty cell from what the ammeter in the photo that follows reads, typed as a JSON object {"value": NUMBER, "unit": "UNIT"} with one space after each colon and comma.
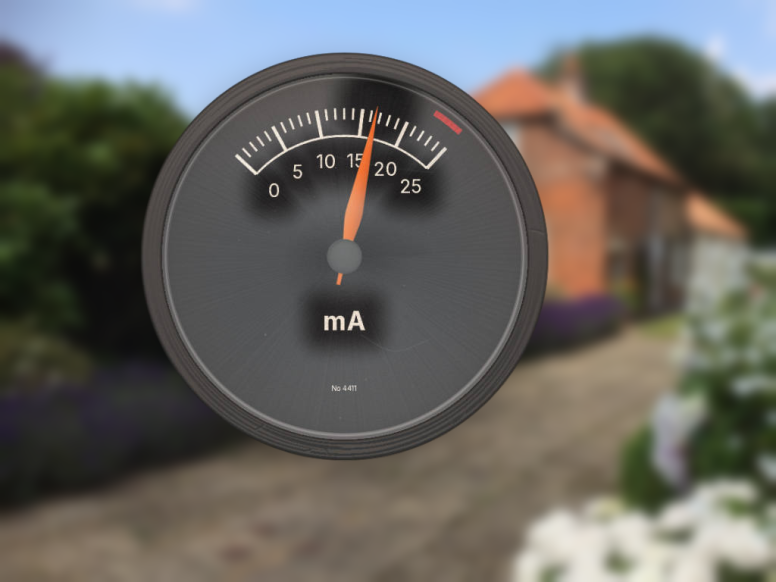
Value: {"value": 16.5, "unit": "mA"}
